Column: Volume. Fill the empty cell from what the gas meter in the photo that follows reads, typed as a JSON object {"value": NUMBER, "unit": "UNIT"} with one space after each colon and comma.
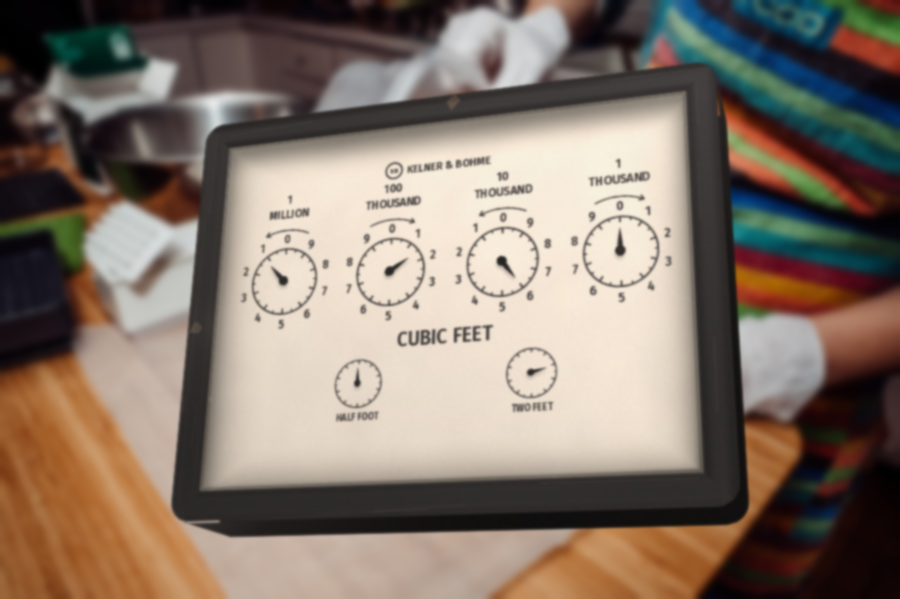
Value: {"value": 116000, "unit": "ft³"}
